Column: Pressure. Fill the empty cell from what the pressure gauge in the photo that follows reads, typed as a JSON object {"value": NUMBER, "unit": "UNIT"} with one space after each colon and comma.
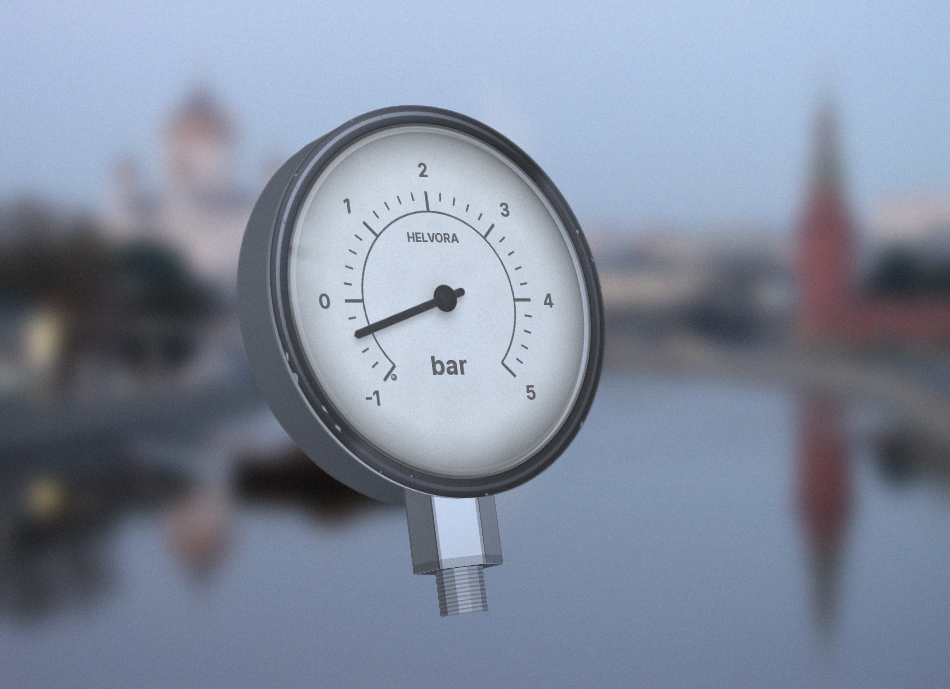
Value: {"value": -0.4, "unit": "bar"}
